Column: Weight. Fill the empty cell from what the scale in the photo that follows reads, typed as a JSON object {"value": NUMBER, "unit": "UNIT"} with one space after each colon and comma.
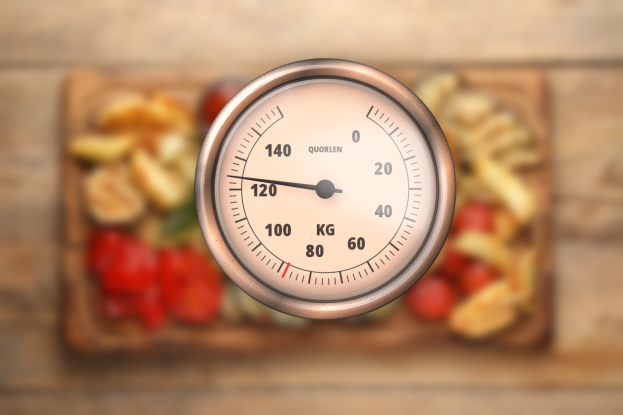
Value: {"value": 124, "unit": "kg"}
